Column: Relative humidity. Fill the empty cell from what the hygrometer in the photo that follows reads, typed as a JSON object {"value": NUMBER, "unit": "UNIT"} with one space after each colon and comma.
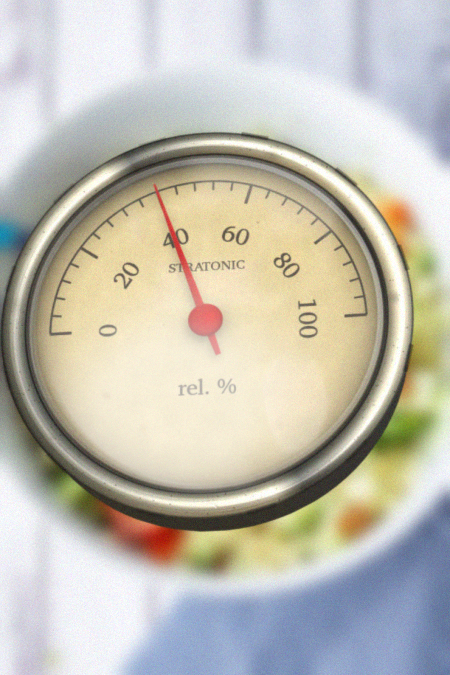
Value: {"value": 40, "unit": "%"}
